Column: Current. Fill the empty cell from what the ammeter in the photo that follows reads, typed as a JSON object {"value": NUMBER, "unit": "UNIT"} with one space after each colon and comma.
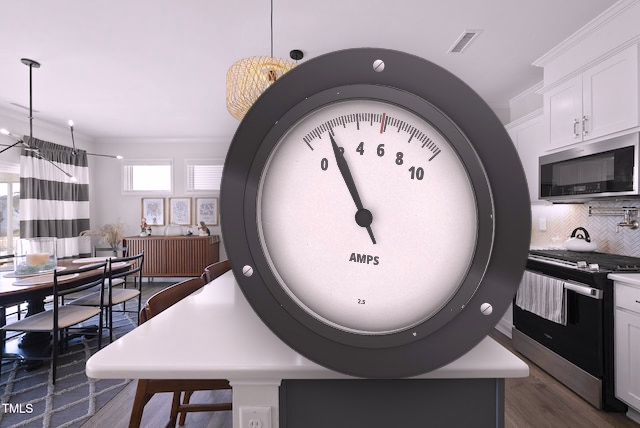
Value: {"value": 2, "unit": "A"}
